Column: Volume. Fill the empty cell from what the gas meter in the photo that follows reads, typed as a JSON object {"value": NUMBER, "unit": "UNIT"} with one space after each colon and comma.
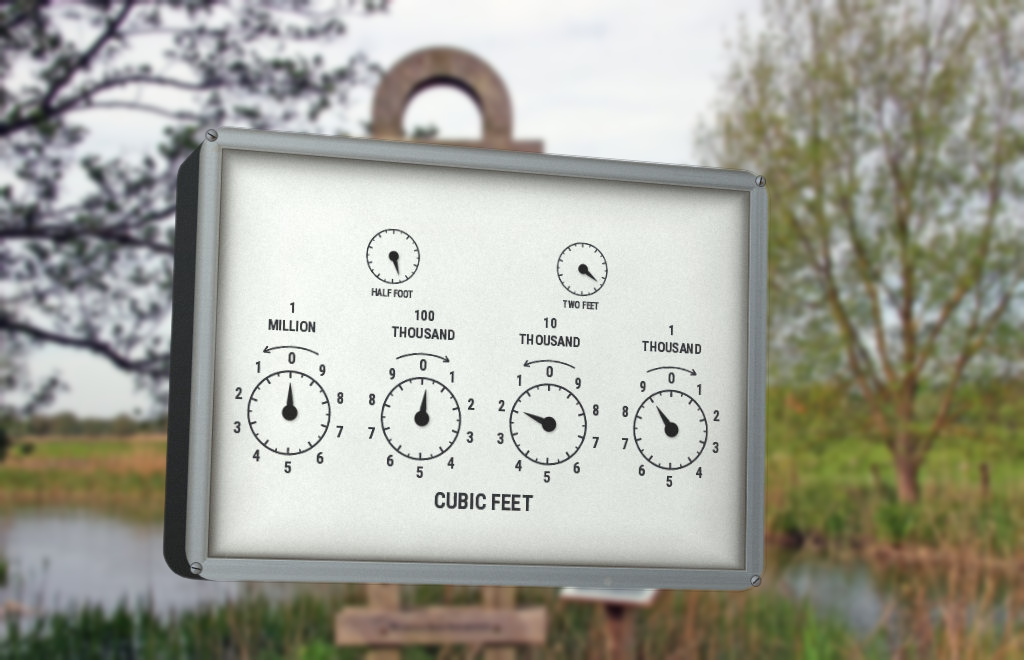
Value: {"value": 1900, "unit": "ft³"}
